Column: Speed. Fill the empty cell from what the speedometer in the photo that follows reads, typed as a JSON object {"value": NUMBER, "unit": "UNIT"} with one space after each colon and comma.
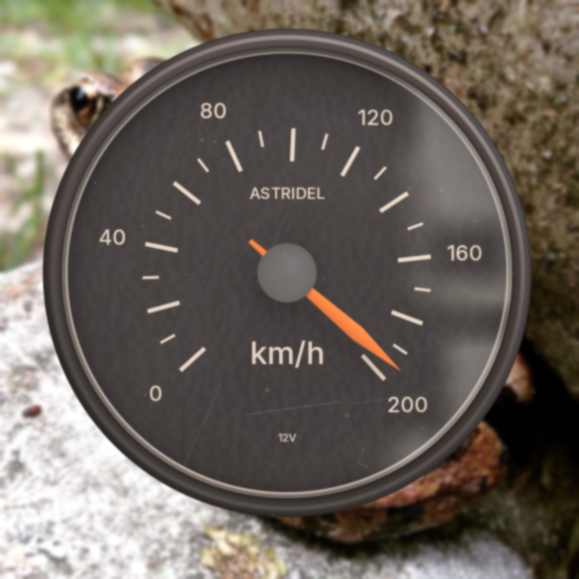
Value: {"value": 195, "unit": "km/h"}
